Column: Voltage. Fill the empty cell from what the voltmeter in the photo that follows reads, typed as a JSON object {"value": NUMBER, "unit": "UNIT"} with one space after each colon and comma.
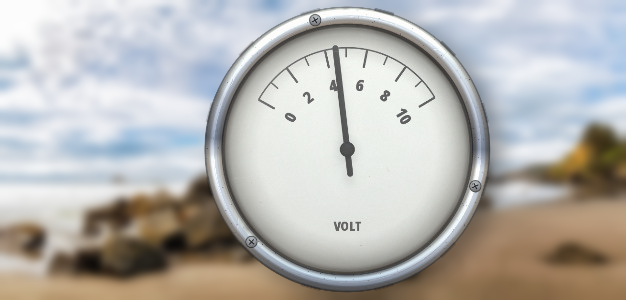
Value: {"value": 4.5, "unit": "V"}
